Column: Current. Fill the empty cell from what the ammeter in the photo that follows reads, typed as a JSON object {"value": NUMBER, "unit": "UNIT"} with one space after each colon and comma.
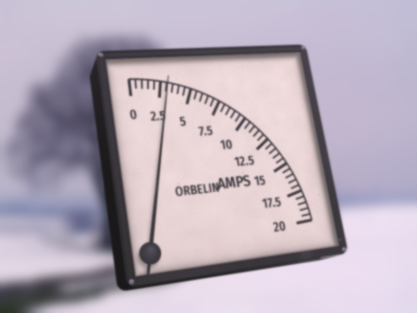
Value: {"value": 3, "unit": "A"}
